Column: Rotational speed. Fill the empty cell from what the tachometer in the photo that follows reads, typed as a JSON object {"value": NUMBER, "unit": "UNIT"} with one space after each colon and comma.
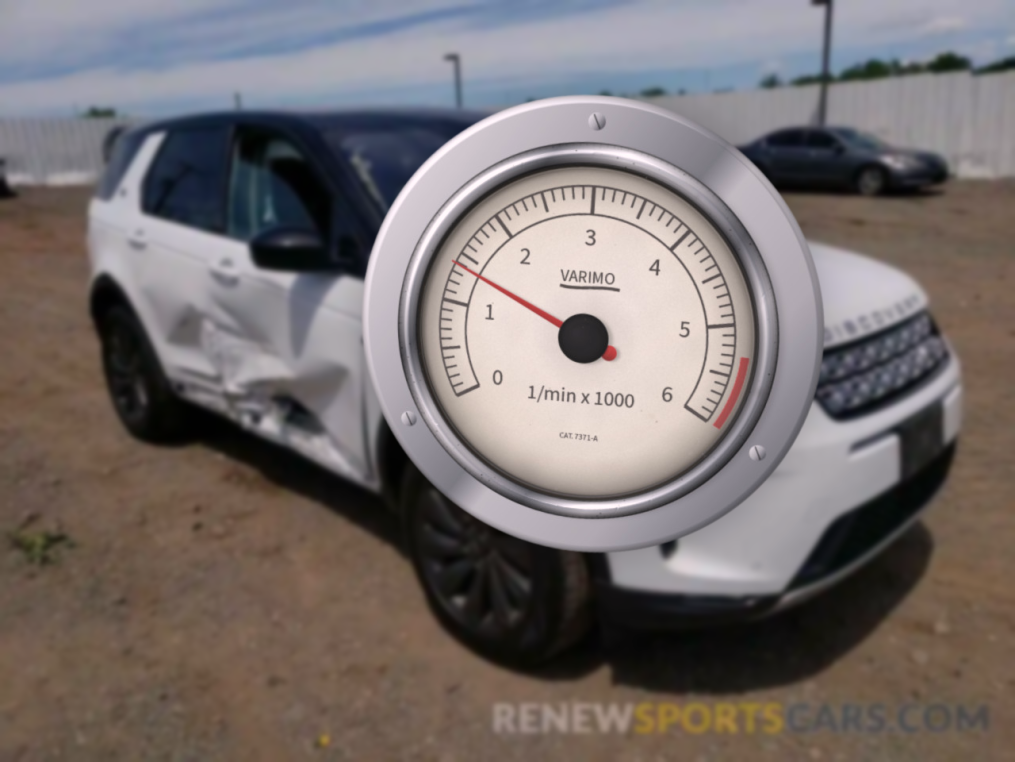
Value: {"value": 1400, "unit": "rpm"}
